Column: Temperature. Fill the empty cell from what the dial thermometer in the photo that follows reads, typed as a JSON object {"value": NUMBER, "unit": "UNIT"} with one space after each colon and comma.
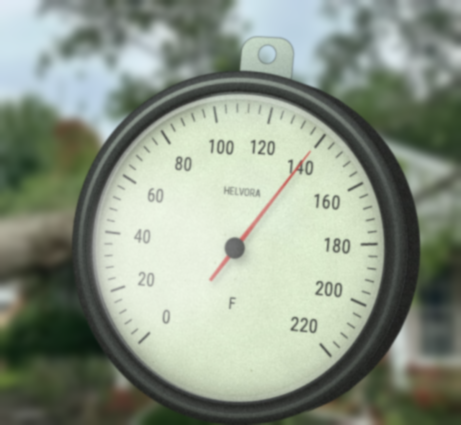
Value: {"value": 140, "unit": "°F"}
